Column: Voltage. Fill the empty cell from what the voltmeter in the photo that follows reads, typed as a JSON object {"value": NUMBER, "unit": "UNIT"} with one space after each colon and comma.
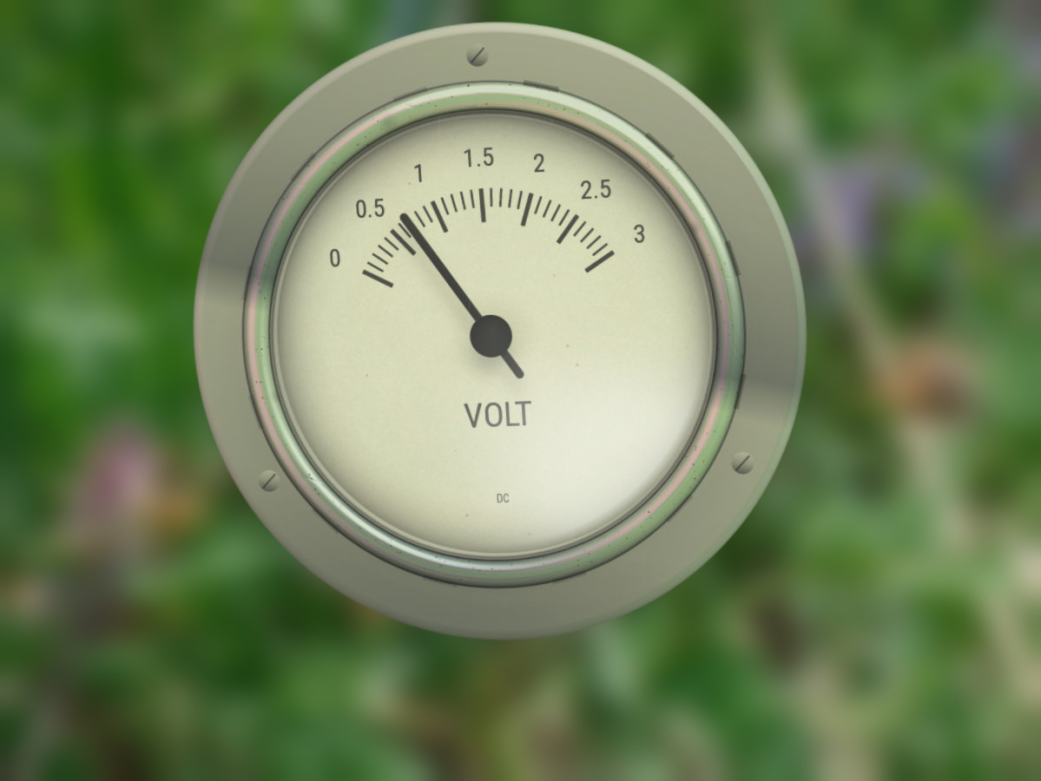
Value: {"value": 0.7, "unit": "V"}
